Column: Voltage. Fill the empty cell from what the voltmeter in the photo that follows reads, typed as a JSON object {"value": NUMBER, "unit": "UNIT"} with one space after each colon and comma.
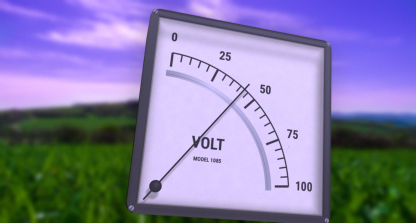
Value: {"value": 42.5, "unit": "V"}
